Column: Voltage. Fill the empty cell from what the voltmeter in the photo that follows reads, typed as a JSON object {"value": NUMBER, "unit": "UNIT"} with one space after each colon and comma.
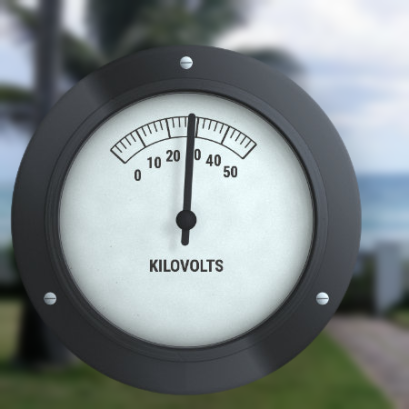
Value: {"value": 28, "unit": "kV"}
